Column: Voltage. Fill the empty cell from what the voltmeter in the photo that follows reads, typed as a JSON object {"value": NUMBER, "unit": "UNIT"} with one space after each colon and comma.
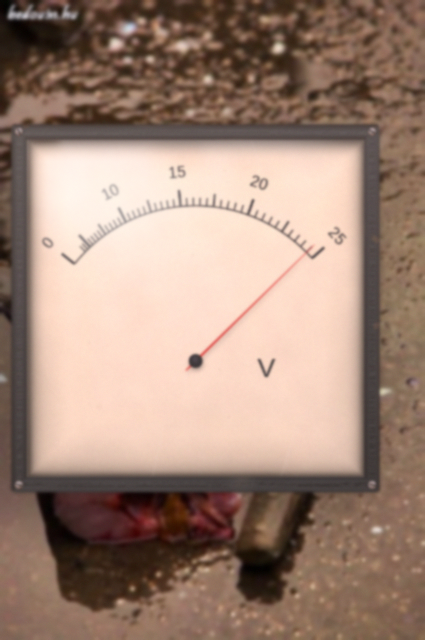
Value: {"value": 24.5, "unit": "V"}
